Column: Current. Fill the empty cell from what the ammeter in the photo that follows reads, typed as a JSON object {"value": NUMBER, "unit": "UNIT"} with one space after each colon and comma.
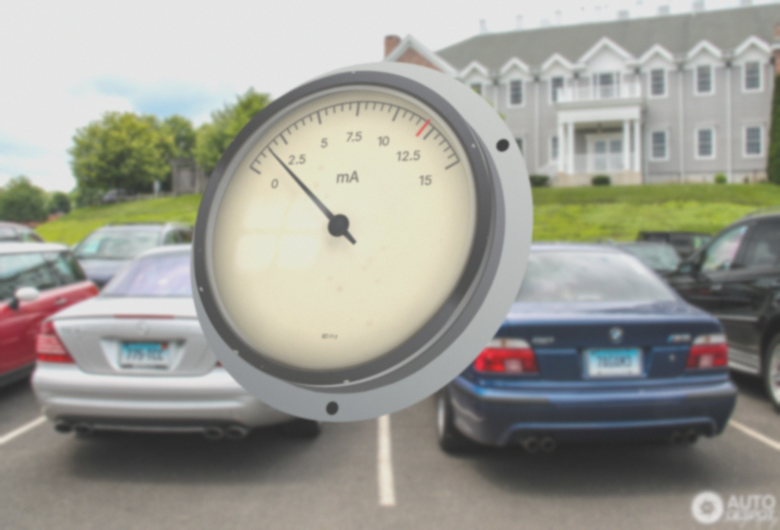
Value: {"value": 1.5, "unit": "mA"}
